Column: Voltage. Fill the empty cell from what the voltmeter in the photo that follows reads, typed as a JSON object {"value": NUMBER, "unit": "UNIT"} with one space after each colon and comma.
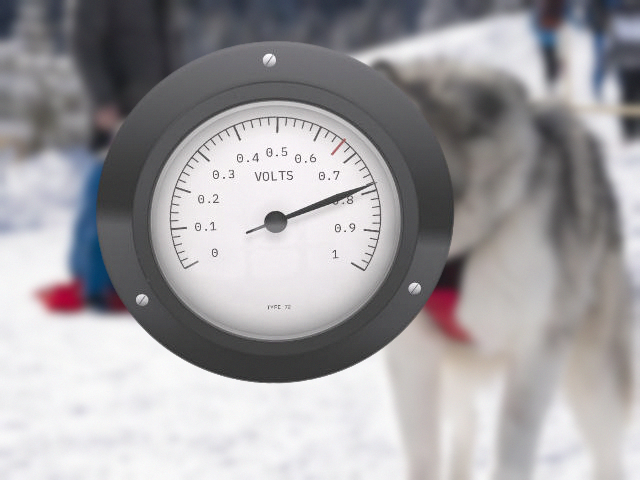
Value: {"value": 0.78, "unit": "V"}
